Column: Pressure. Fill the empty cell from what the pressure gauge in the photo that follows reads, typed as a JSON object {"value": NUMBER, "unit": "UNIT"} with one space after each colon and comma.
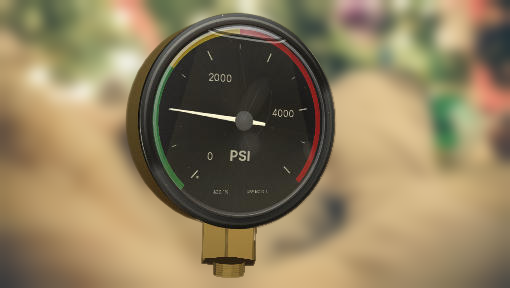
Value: {"value": 1000, "unit": "psi"}
